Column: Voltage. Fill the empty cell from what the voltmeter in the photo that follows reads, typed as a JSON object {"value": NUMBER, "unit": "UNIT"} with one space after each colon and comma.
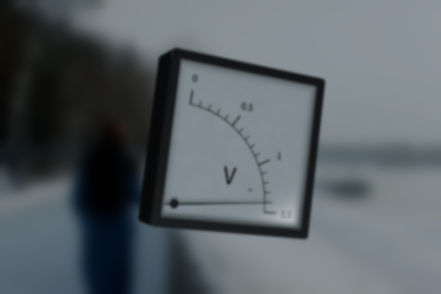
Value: {"value": 1.4, "unit": "V"}
